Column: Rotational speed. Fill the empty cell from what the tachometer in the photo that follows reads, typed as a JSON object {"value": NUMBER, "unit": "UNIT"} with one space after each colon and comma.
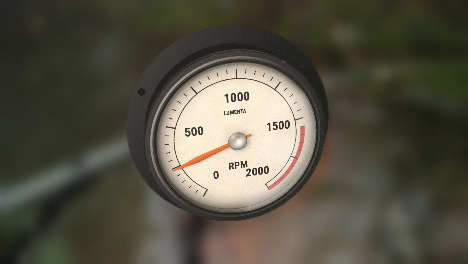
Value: {"value": 250, "unit": "rpm"}
